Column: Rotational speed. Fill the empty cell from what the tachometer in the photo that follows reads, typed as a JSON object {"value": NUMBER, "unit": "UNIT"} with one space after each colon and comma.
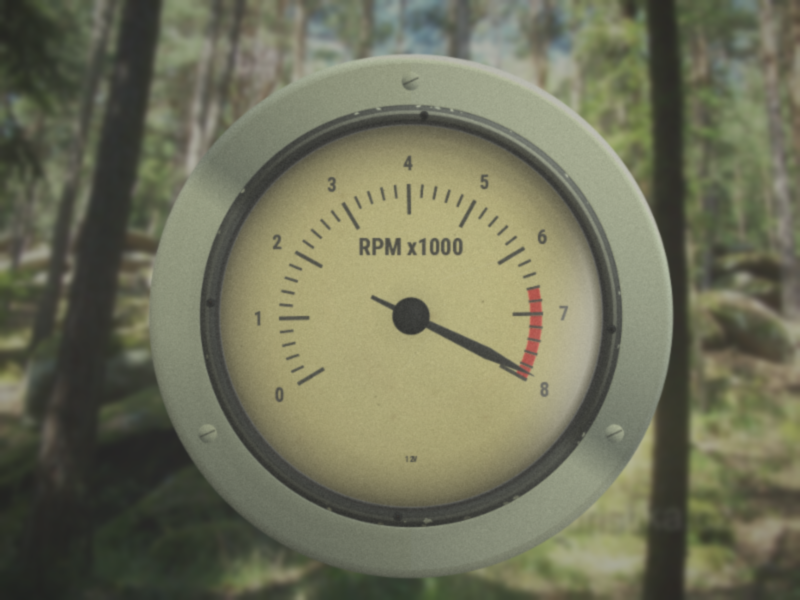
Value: {"value": 7900, "unit": "rpm"}
